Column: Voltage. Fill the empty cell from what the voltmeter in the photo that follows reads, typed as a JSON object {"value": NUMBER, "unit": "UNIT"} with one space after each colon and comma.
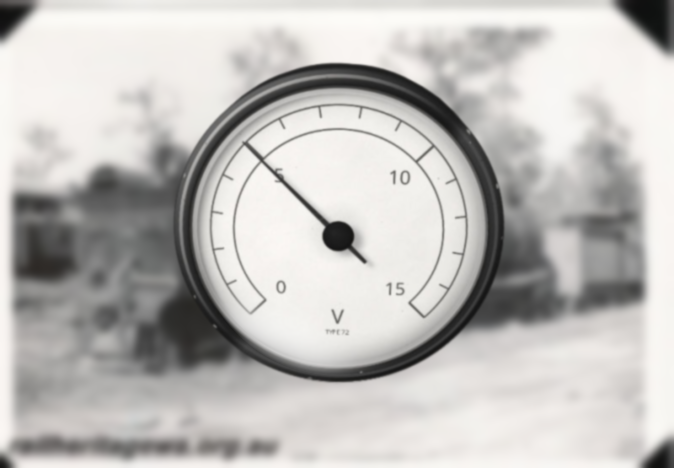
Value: {"value": 5, "unit": "V"}
